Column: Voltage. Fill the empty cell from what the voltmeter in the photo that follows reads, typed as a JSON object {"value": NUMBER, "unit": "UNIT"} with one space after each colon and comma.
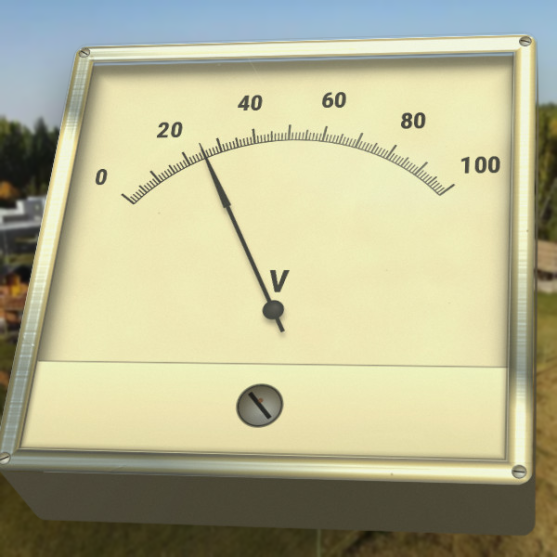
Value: {"value": 25, "unit": "V"}
